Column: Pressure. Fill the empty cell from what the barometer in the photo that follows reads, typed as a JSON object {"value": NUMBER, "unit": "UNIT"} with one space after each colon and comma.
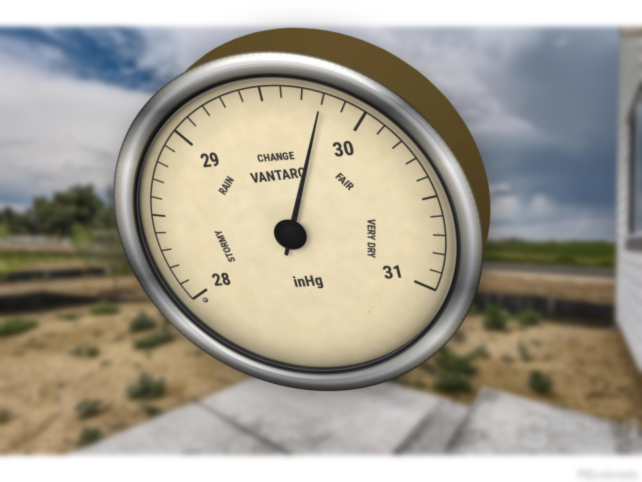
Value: {"value": 29.8, "unit": "inHg"}
